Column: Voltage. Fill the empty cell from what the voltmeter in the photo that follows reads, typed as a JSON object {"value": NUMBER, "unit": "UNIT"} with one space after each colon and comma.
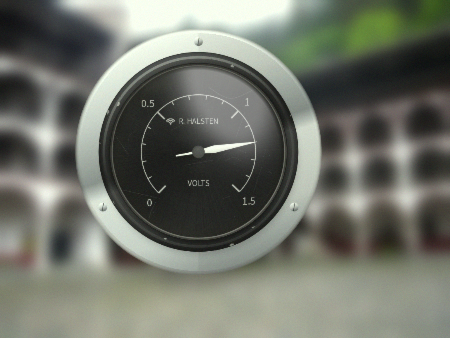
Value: {"value": 1.2, "unit": "V"}
